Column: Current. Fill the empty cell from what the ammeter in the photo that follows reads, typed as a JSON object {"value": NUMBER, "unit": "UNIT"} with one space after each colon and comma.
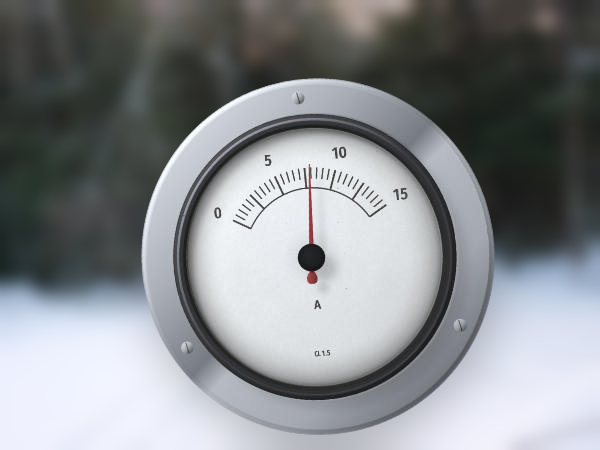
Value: {"value": 8, "unit": "A"}
